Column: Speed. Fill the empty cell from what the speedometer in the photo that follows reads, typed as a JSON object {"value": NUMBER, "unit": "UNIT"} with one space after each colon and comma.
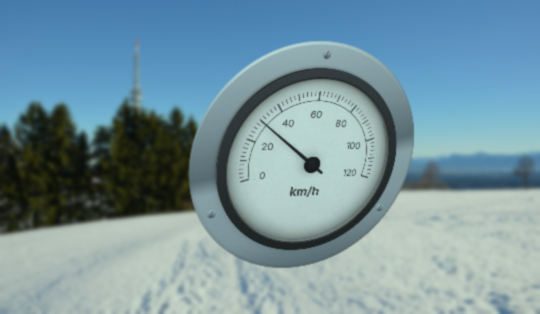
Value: {"value": 30, "unit": "km/h"}
